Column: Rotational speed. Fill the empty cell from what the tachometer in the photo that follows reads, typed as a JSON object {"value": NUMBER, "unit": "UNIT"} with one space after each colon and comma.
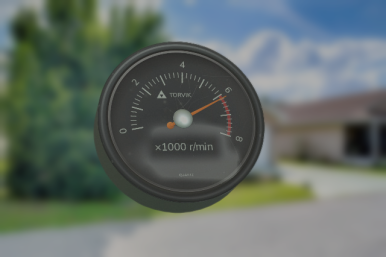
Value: {"value": 6200, "unit": "rpm"}
